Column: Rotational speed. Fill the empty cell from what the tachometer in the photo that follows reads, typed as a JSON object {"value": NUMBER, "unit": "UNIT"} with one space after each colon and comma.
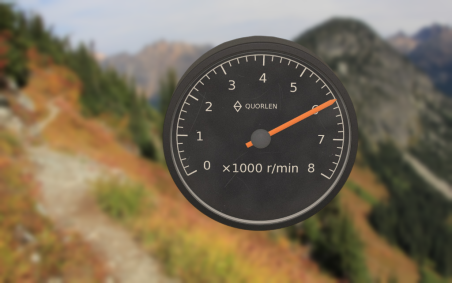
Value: {"value": 6000, "unit": "rpm"}
